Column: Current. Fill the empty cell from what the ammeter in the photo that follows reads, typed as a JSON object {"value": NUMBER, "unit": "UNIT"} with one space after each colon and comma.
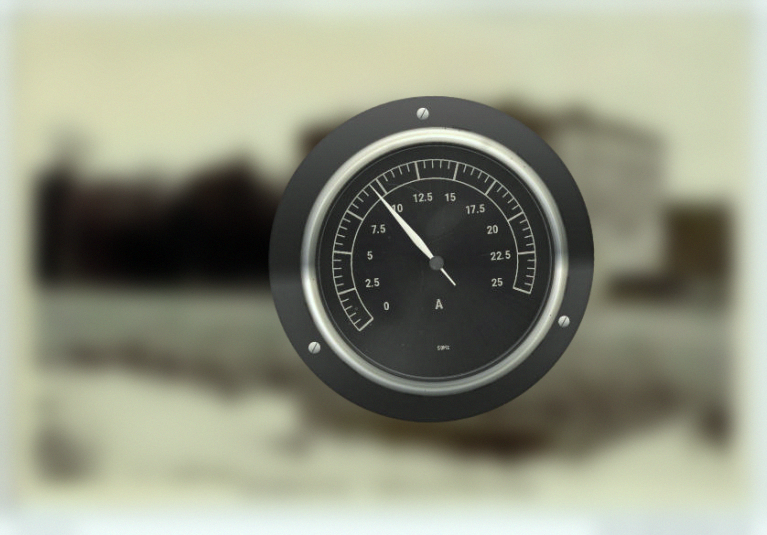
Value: {"value": 9.5, "unit": "A"}
